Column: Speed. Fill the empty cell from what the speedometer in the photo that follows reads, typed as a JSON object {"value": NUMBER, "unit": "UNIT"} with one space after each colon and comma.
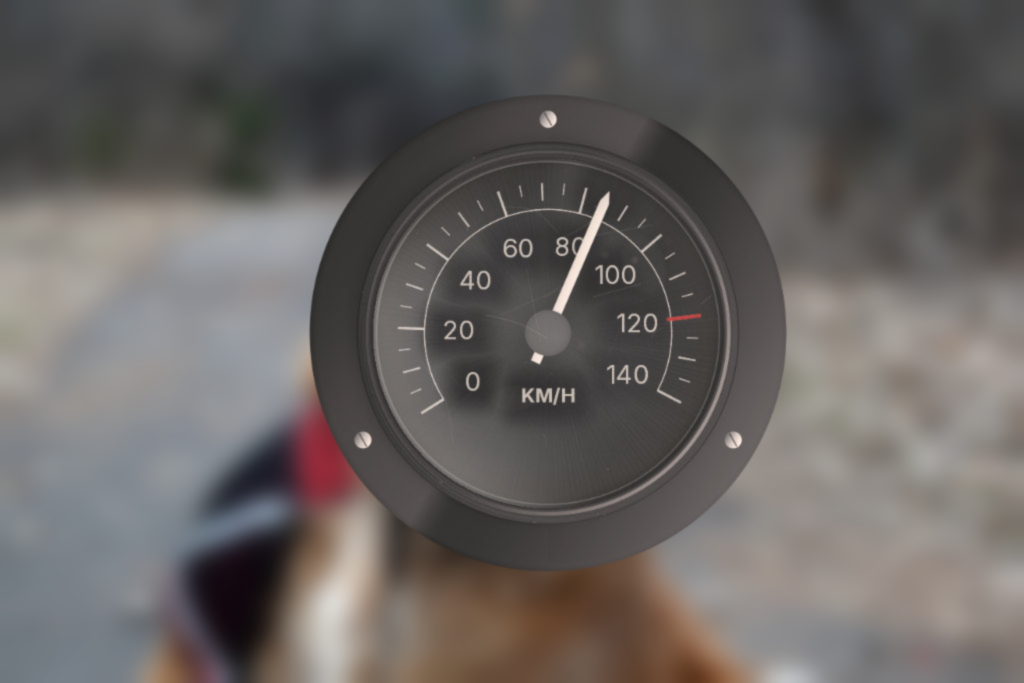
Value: {"value": 85, "unit": "km/h"}
